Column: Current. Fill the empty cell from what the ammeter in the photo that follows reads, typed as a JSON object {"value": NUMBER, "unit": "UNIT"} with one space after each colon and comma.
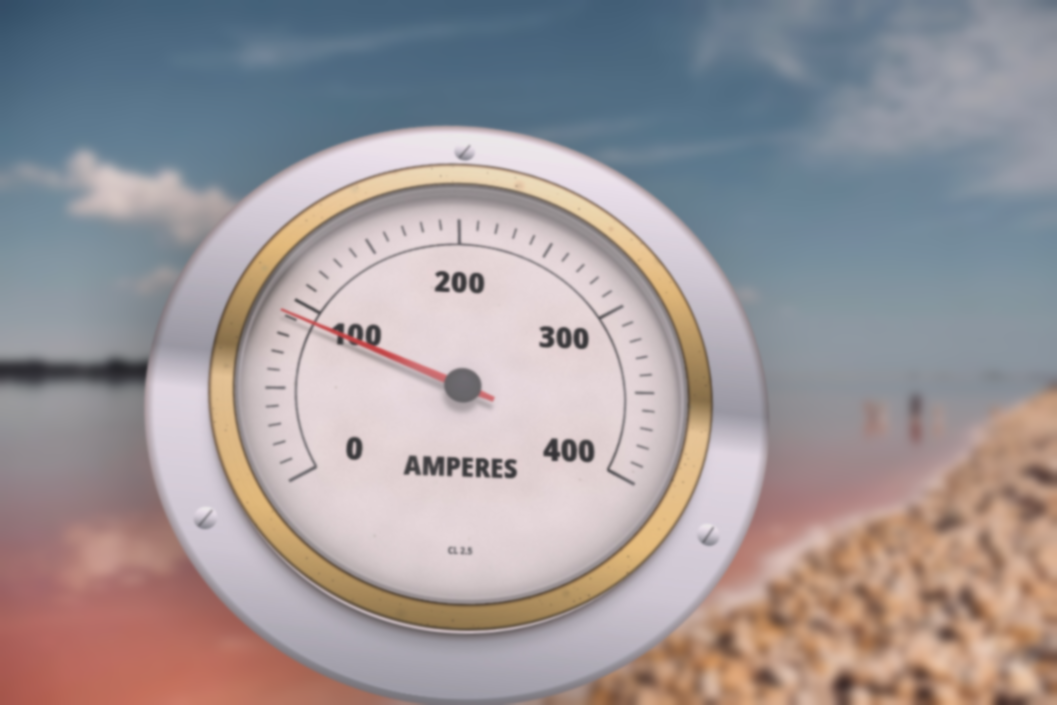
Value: {"value": 90, "unit": "A"}
